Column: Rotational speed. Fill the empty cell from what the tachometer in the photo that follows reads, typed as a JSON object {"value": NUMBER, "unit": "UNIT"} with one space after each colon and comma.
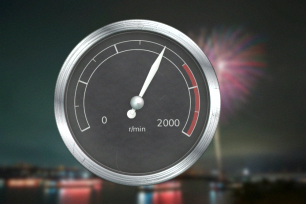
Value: {"value": 1200, "unit": "rpm"}
